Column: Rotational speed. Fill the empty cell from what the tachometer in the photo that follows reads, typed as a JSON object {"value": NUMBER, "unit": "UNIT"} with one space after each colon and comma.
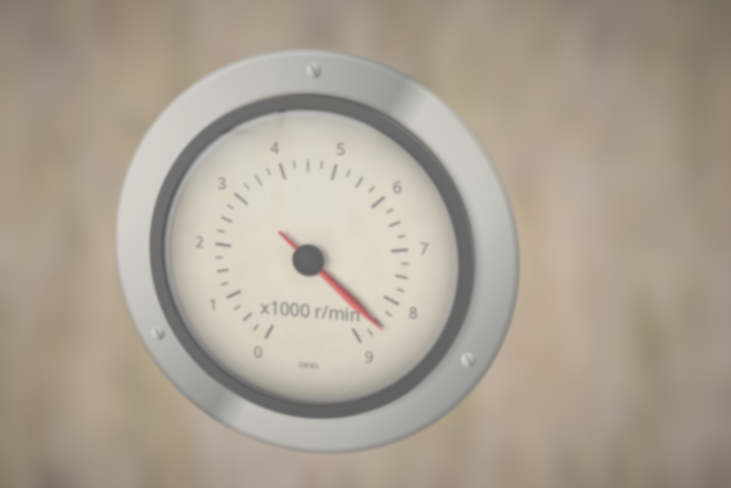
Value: {"value": 8500, "unit": "rpm"}
